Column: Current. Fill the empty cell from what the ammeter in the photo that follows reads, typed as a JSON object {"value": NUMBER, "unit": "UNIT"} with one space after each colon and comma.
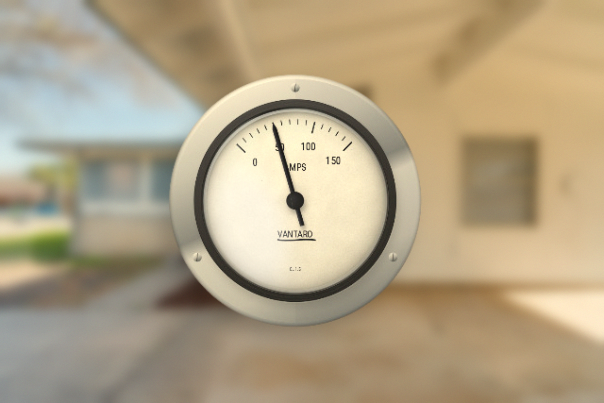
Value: {"value": 50, "unit": "A"}
